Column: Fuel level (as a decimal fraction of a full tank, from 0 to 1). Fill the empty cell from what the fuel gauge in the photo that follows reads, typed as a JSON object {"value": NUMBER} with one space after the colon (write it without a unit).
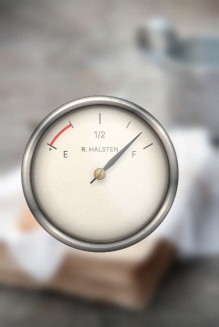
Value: {"value": 0.875}
